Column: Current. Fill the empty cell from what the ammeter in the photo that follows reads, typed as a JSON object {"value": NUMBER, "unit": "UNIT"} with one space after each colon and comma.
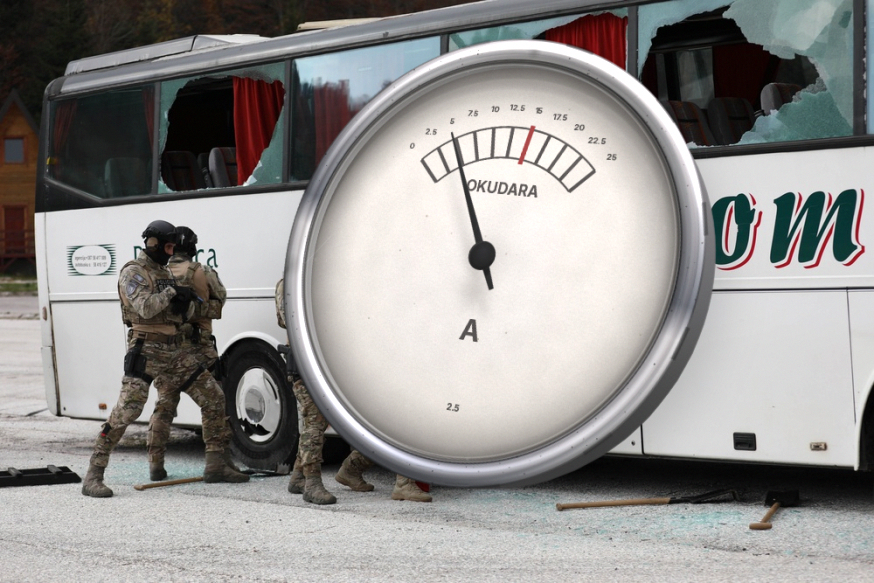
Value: {"value": 5, "unit": "A"}
